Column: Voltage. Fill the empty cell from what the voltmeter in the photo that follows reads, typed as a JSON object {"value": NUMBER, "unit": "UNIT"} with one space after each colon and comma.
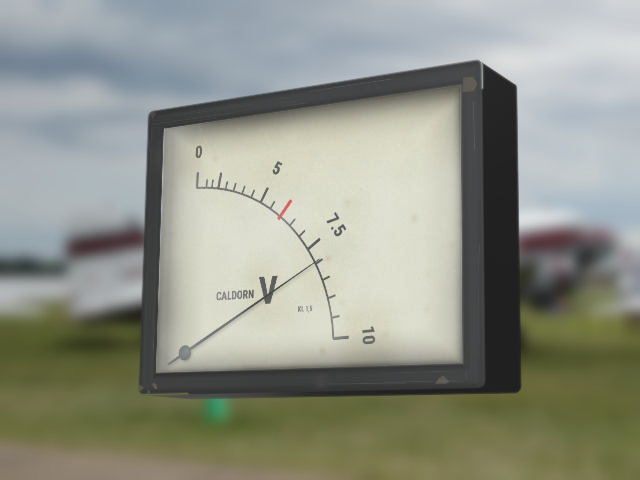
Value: {"value": 8, "unit": "V"}
